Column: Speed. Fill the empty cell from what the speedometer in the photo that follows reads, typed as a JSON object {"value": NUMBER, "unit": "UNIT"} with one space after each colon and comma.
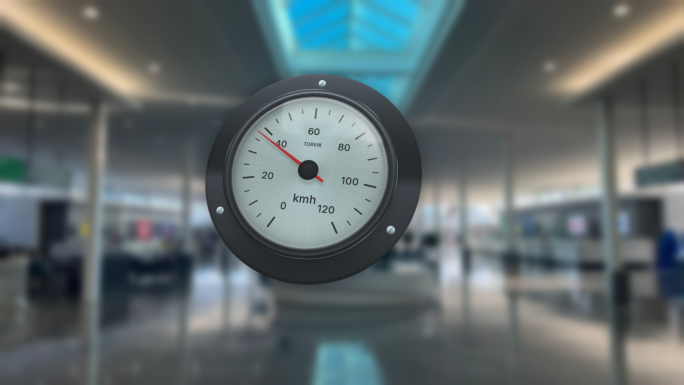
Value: {"value": 37.5, "unit": "km/h"}
